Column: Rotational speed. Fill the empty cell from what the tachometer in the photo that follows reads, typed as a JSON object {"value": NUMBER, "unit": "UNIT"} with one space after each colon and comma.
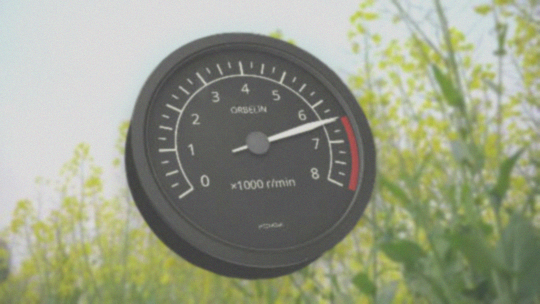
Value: {"value": 6500, "unit": "rpm"}
